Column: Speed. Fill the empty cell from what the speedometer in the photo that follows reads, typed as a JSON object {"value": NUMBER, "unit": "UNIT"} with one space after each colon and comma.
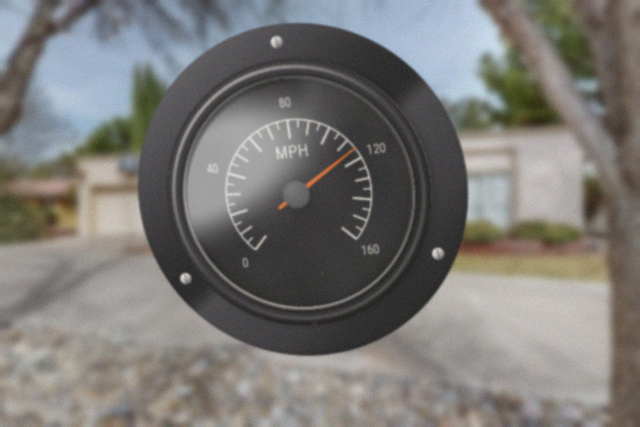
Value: {"value": 115, "unit": "mph"}
